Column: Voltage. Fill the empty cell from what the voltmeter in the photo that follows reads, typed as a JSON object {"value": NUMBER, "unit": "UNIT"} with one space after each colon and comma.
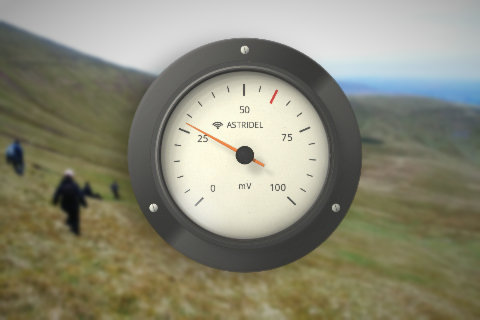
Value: {"value": 27.5, "unit": "mV"}
